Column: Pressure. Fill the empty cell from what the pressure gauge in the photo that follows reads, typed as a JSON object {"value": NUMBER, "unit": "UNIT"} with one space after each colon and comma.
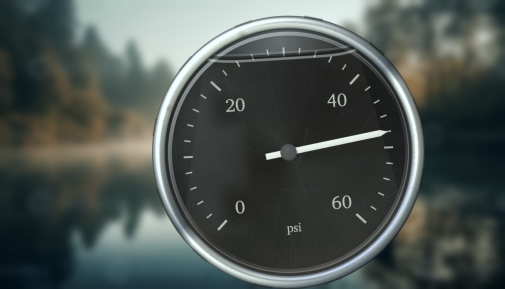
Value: {"value": 48, "unit": "psi"}
